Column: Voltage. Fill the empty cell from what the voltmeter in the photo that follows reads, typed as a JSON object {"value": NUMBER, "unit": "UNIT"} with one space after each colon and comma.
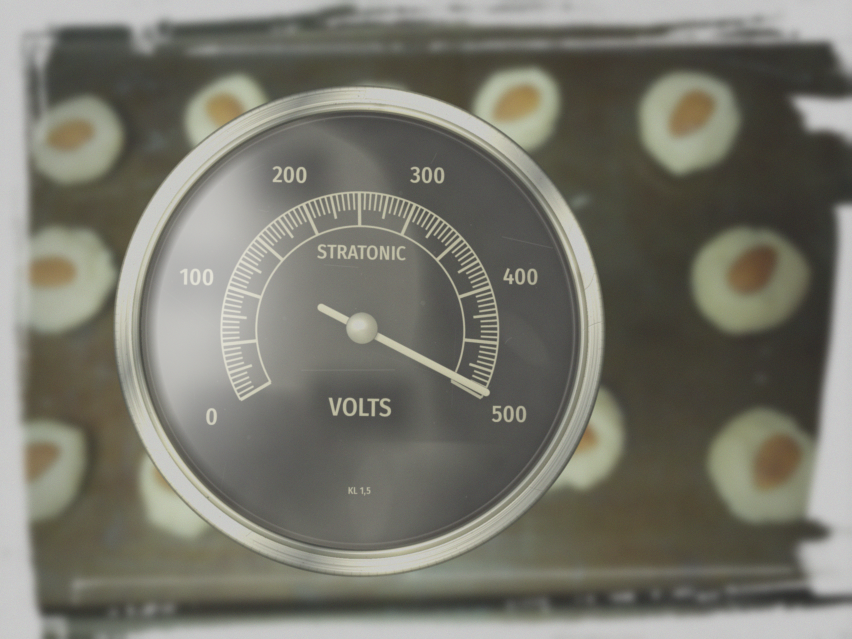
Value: {"value": 495, "unit": "V"}
